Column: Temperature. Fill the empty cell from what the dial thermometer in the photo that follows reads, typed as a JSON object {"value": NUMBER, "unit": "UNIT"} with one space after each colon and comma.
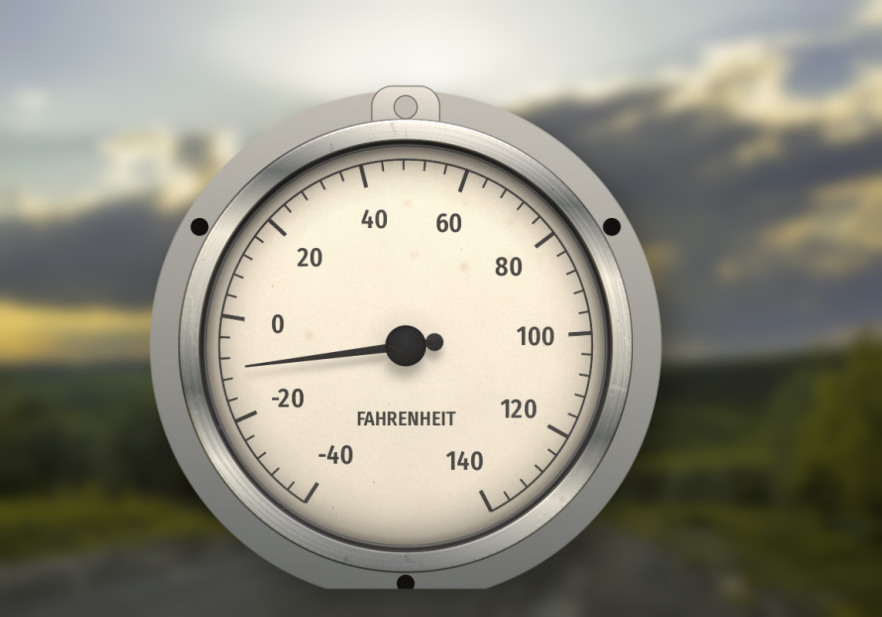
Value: {"value": -10, "unit": "°F"}
